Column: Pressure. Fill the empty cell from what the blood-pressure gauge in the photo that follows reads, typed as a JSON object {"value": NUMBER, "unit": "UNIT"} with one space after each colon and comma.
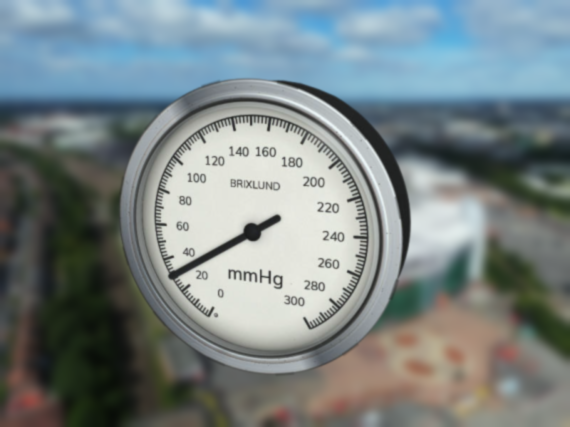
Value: {"value": 30, "unit": "mmHg"}
